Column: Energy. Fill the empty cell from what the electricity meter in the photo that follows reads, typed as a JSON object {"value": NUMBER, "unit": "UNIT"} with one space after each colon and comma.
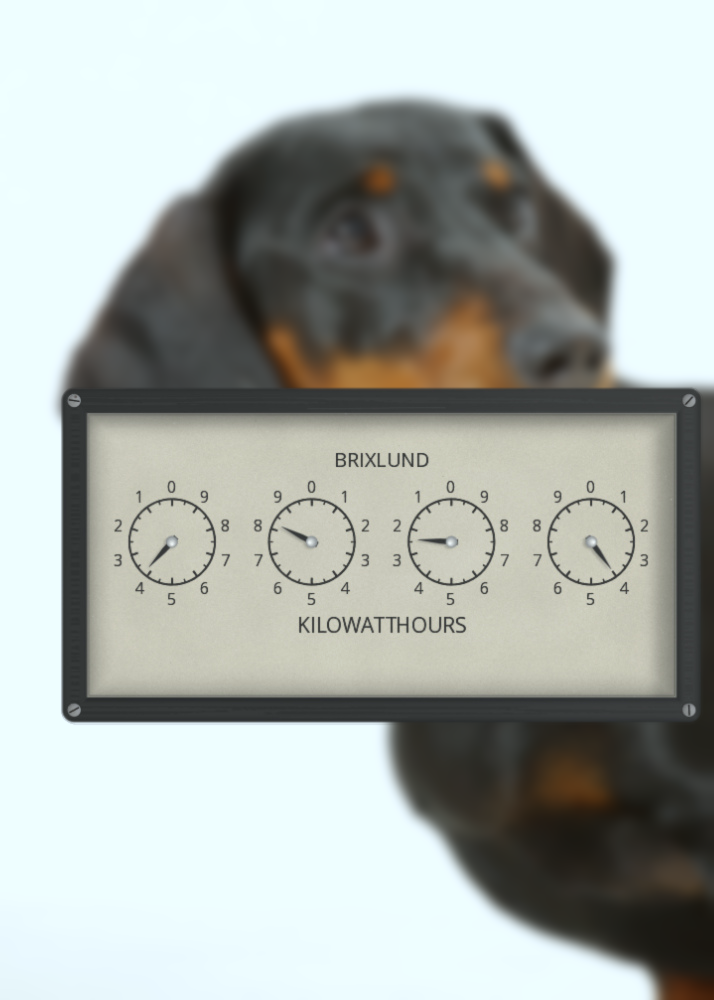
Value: {"value": 3824, "unit": "kWh"}
